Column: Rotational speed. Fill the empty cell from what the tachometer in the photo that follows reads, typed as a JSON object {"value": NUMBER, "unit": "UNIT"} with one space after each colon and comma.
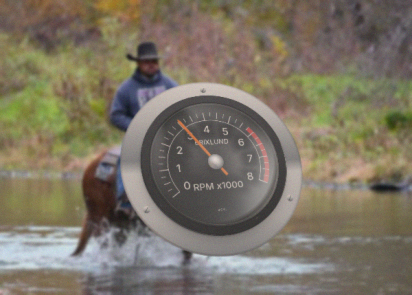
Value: {"value": 3000, "unit": "rpm"}
